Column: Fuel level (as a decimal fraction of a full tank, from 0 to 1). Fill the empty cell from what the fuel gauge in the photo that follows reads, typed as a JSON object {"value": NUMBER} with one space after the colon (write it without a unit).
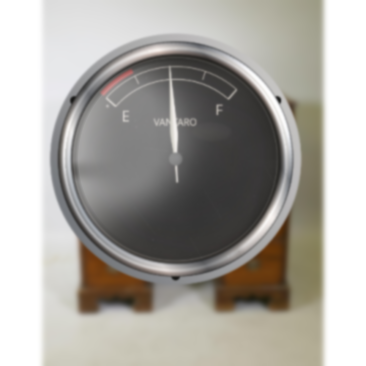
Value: {"value": 0.5}
